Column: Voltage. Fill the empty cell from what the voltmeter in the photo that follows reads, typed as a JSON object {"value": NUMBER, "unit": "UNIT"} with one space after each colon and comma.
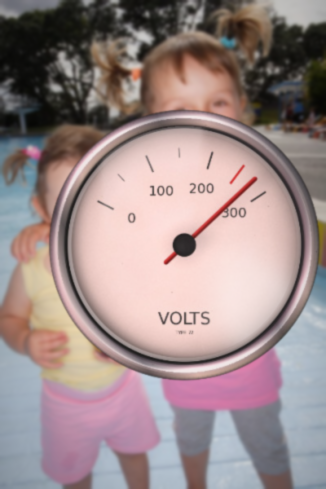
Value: {"value": 275, "unit": "V"}
